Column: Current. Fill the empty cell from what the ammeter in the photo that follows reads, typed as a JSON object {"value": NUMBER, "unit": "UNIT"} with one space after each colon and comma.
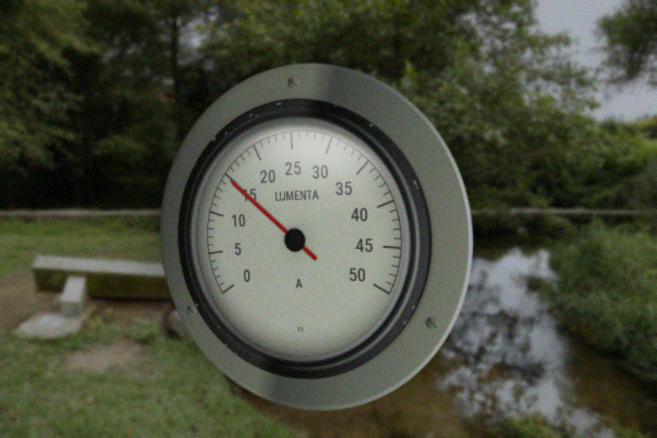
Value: {"value": 15, "unit": "A"}
